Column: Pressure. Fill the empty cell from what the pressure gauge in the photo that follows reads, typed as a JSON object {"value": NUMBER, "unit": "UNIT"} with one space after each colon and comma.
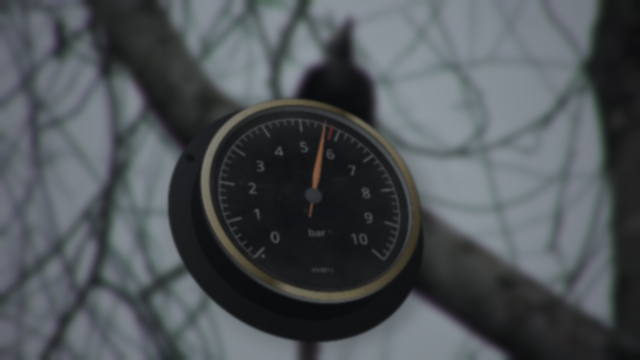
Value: {"value": 5.6, "unit": "bar"}
